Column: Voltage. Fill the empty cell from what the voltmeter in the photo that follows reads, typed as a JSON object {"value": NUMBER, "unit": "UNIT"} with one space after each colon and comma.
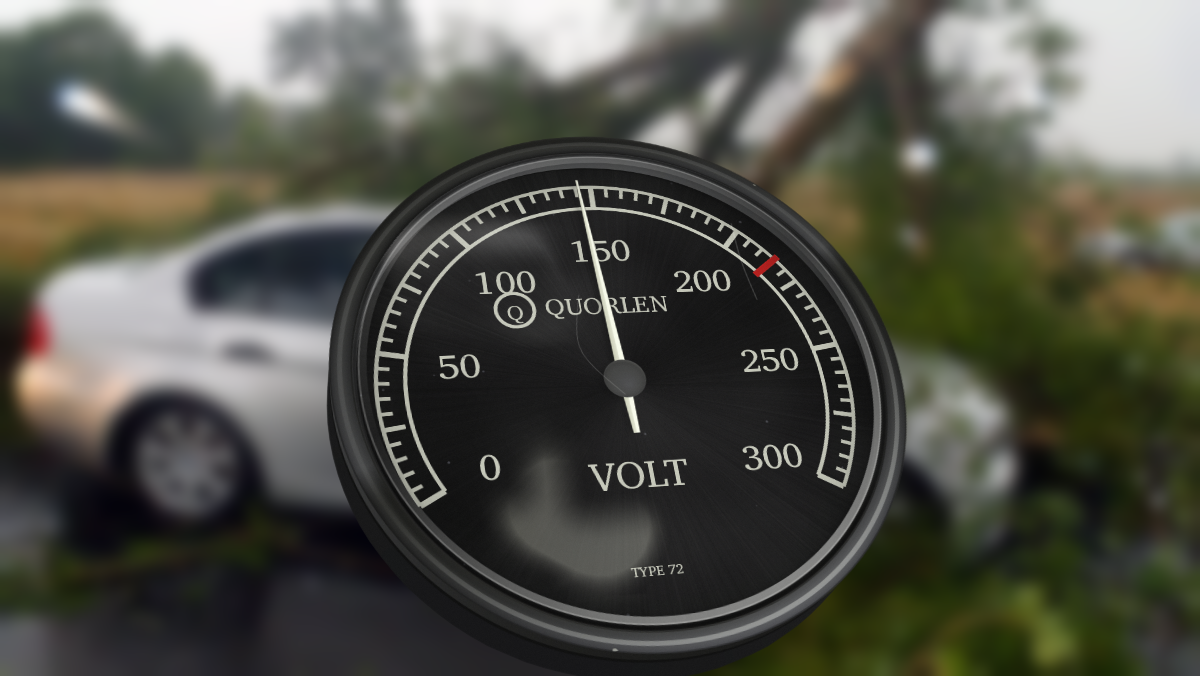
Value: {"value": 145, "unit": "V"}
